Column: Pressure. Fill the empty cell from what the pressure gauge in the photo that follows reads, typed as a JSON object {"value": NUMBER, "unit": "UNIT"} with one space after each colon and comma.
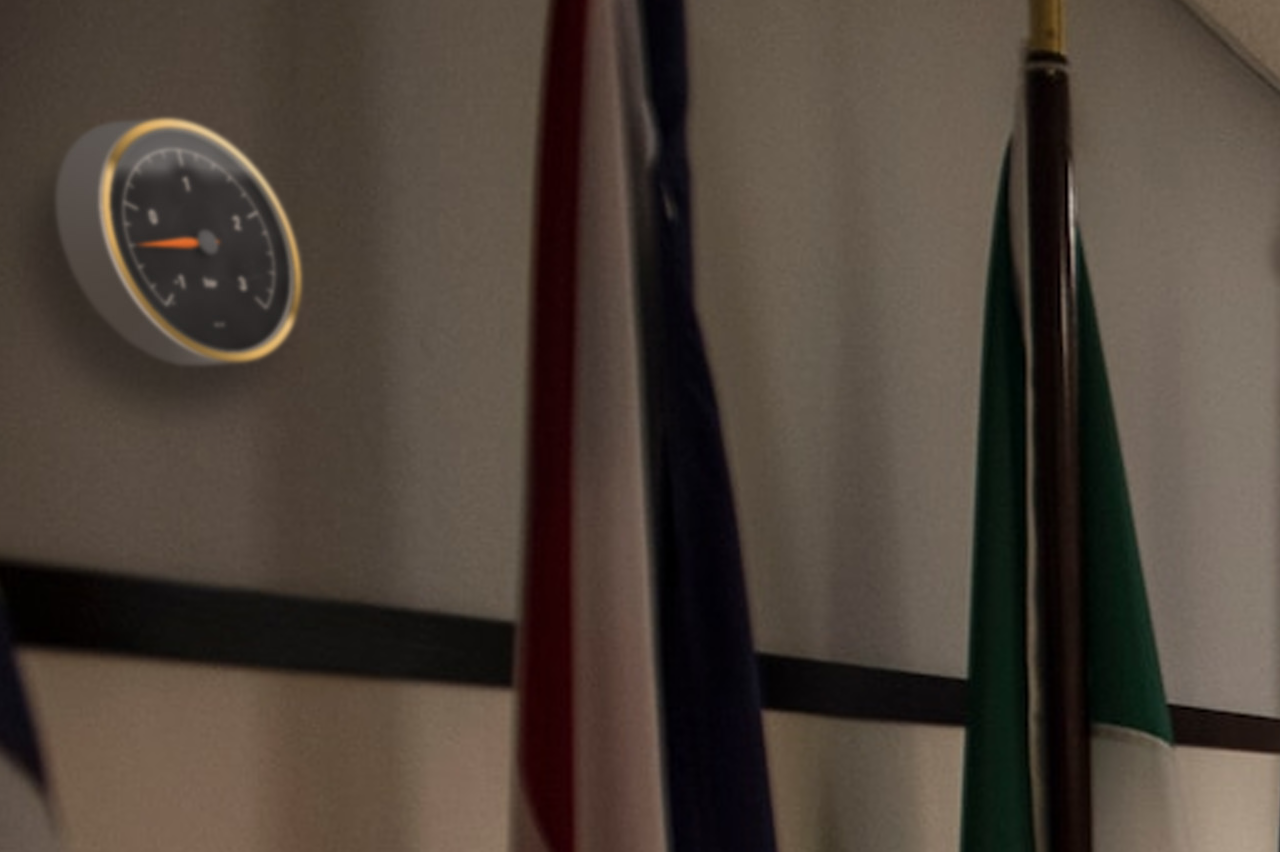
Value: {"value": -0.4, "unit": "bar"}
